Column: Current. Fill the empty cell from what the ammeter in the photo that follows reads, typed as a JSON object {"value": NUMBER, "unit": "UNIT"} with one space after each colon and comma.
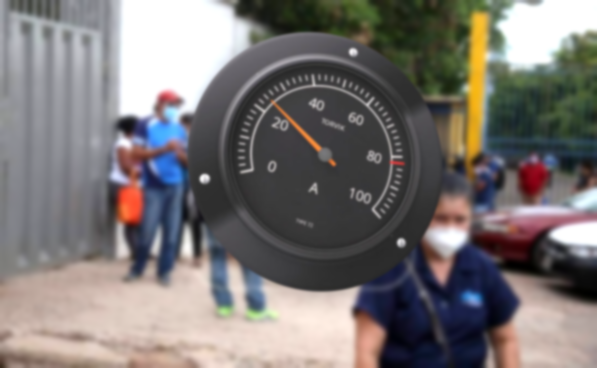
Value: {"value": 24, "unit": "A"}
